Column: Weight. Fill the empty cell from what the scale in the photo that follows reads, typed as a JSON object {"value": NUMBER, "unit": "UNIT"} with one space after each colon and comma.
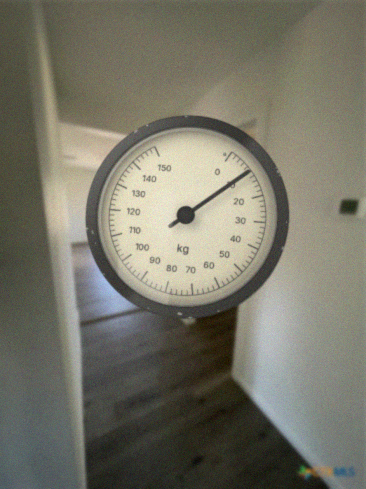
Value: {"value": 10, "unit": "kg"}
